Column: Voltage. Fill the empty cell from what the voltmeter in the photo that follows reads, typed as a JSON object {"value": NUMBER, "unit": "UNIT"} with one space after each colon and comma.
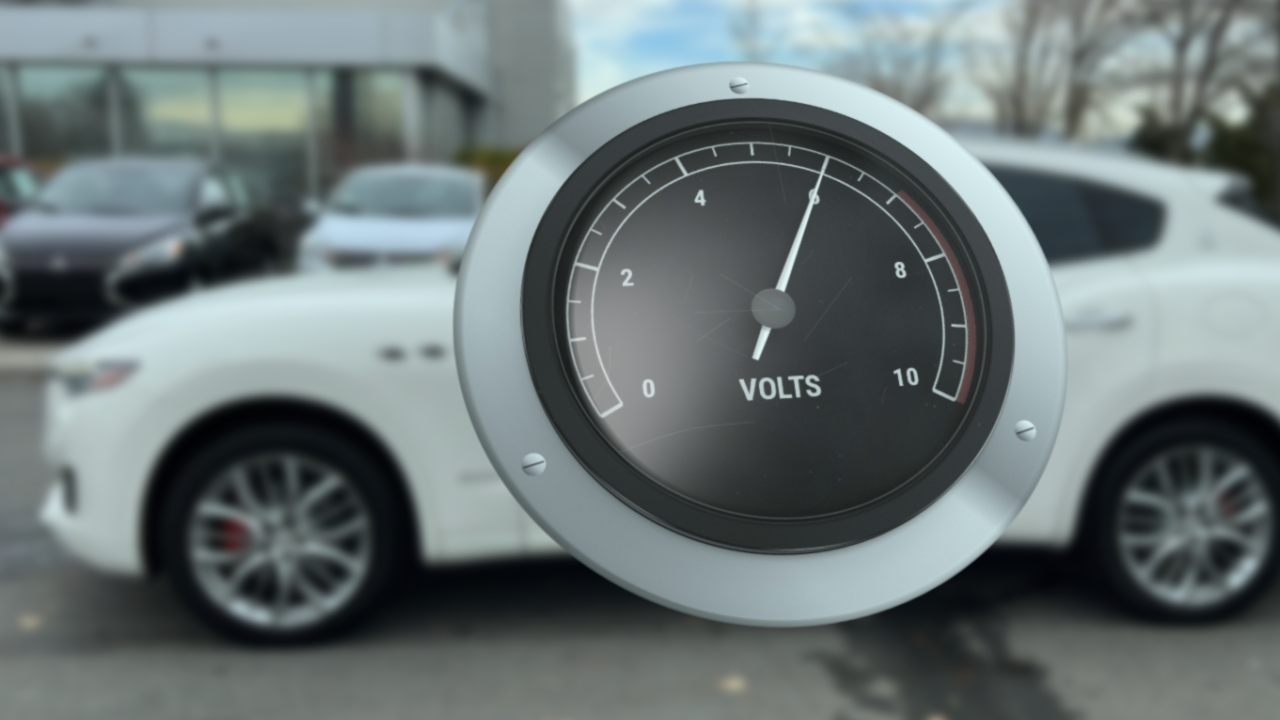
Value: {"value": 6, "unit": "V"}
